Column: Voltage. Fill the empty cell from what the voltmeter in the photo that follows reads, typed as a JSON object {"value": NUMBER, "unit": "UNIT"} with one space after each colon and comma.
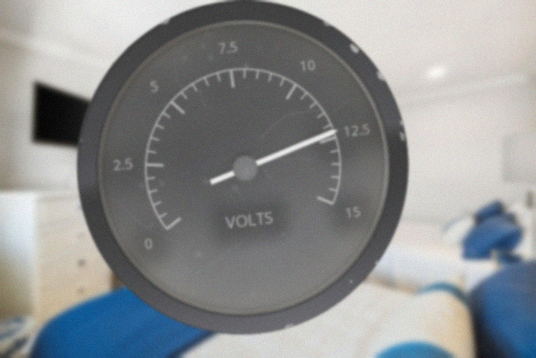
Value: {"value": 12.25, "unit": "V"}
